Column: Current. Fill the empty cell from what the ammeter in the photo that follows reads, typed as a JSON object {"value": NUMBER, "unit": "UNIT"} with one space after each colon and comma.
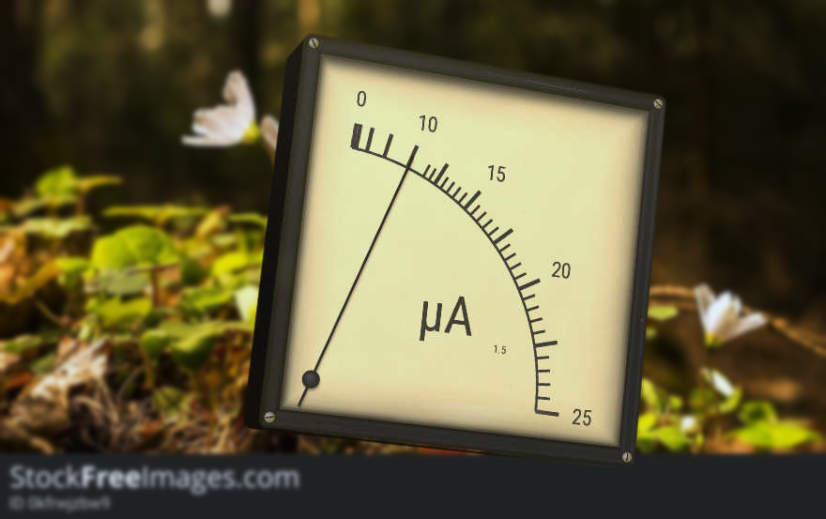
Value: {"value": 10, "unit": "µA"}
